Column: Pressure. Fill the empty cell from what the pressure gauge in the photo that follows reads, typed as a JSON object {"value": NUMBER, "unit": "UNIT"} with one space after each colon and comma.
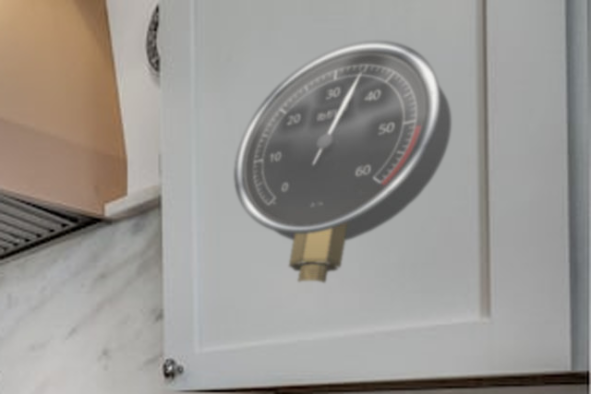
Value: {"value": 35, "unit": "psi"}
